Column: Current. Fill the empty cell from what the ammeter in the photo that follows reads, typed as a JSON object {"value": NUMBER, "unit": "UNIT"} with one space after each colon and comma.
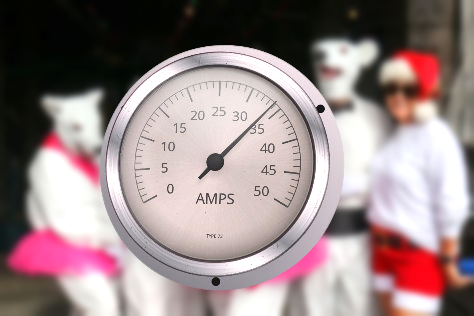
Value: {"value": 34, "unit": "A"}
